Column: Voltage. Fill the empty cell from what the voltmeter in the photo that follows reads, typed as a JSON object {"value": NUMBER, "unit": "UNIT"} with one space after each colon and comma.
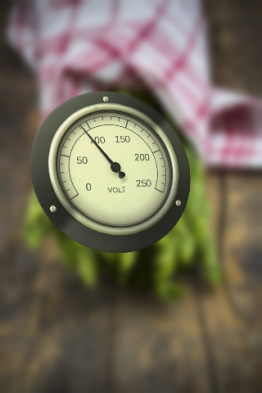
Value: {"value": 90, "unit": "V"}
